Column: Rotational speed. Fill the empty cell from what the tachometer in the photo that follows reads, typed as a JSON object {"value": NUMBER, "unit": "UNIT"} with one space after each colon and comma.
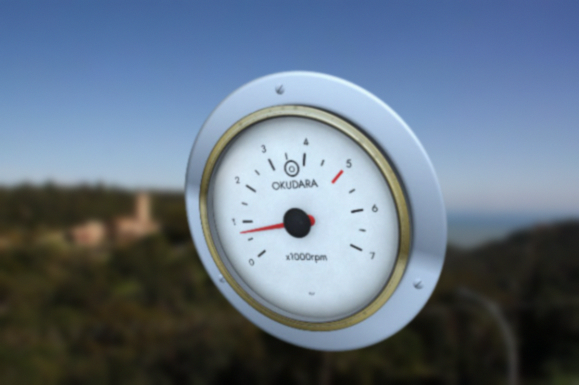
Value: {"value": 750, "unit": "rpm"}
